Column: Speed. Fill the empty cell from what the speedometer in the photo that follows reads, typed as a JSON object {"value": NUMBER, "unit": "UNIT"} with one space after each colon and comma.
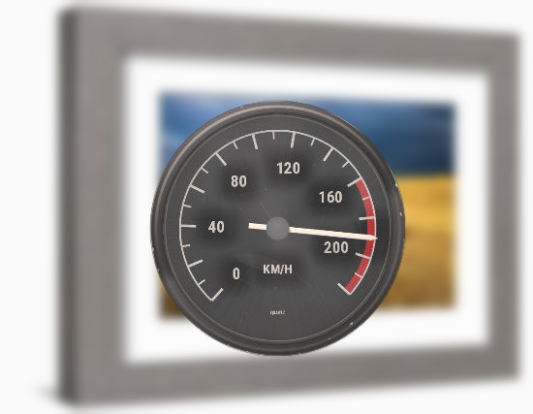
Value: {"value": 190, "unit": "km/h"}
